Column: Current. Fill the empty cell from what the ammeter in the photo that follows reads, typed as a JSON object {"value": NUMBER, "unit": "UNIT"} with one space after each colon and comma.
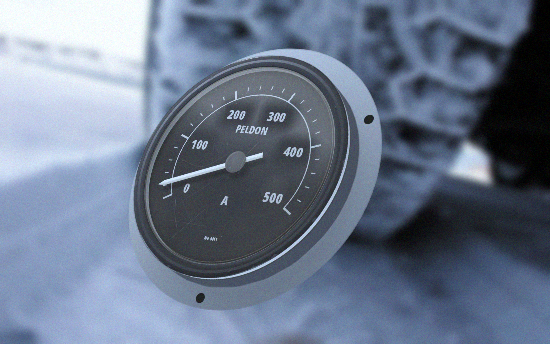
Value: {"value": 20, "unit": "A"}
